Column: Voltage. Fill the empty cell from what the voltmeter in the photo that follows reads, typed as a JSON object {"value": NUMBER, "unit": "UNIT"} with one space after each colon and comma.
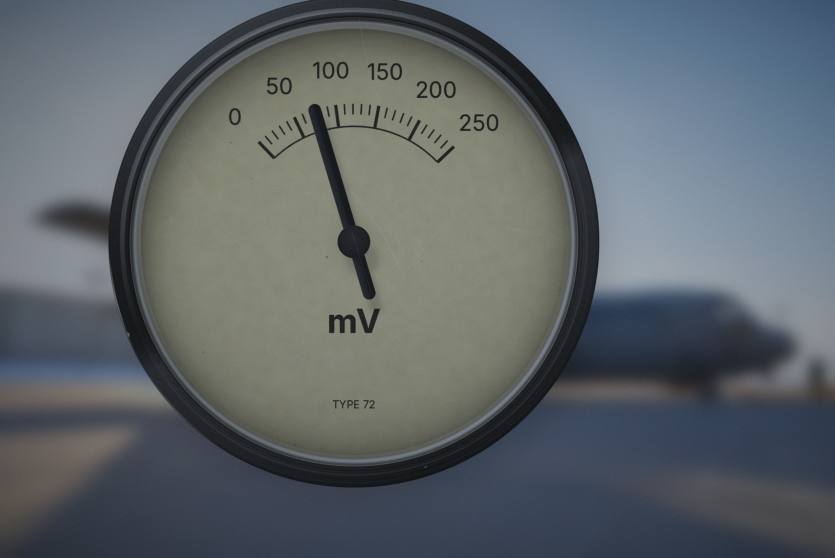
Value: {"value": 75, "unit": "mV"}
